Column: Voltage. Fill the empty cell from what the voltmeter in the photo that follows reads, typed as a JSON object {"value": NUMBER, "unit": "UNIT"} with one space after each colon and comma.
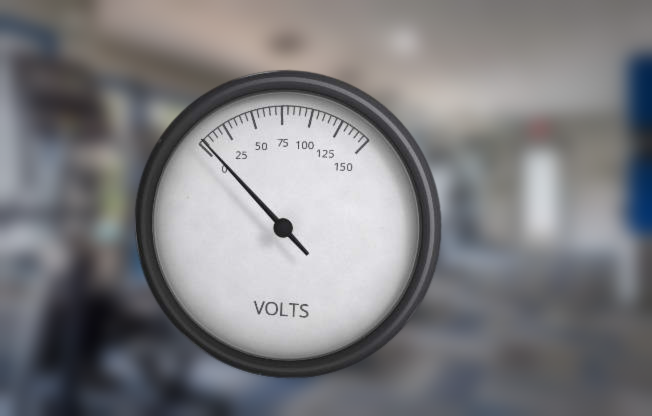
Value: {"value": 5, "unit": "V"}
